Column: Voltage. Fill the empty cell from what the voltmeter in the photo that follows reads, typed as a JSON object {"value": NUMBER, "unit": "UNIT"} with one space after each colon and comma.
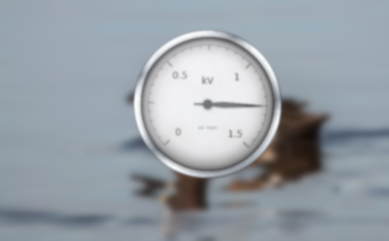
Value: {"value": 1.25, "unit": "kV"}
